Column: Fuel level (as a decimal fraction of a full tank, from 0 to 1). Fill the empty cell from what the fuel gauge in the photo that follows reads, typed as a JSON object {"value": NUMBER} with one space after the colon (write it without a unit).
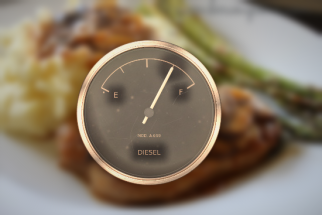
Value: {"value": 0.75}
